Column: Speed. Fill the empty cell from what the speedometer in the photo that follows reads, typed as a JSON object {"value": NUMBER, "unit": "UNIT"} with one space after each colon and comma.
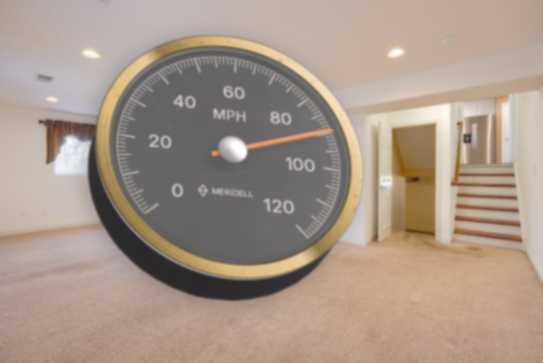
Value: {"value": 90, "unit": "mph"}
